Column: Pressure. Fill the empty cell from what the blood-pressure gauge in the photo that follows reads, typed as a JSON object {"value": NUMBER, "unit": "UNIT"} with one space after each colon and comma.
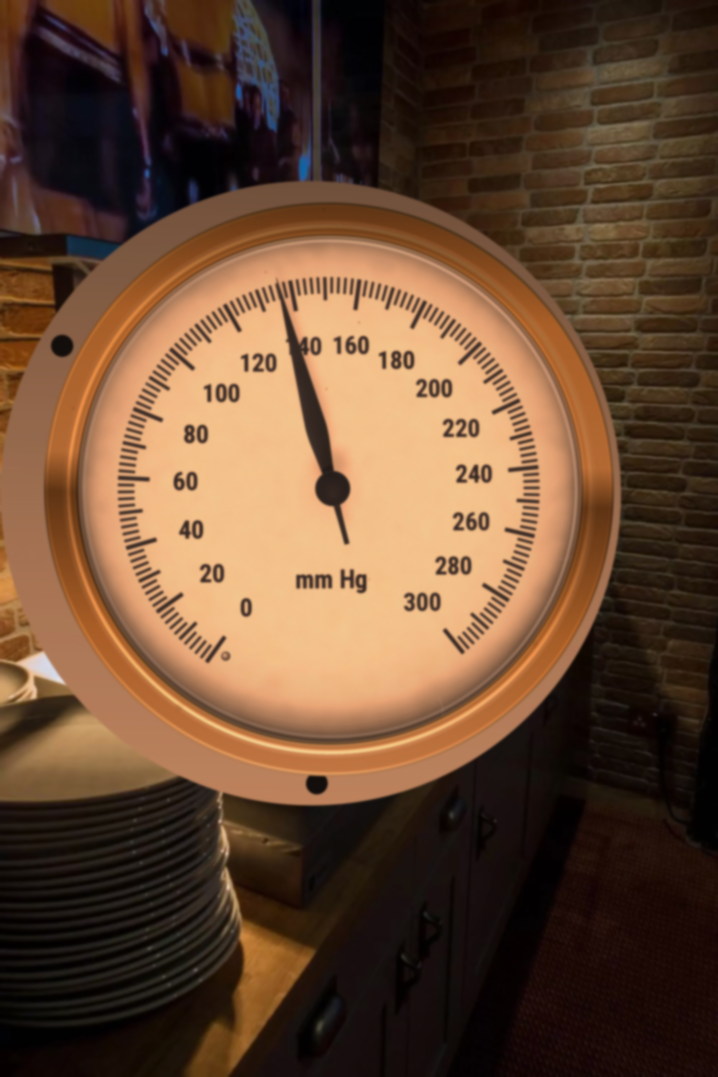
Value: {"value": 136, "unit": "mmHg"}
